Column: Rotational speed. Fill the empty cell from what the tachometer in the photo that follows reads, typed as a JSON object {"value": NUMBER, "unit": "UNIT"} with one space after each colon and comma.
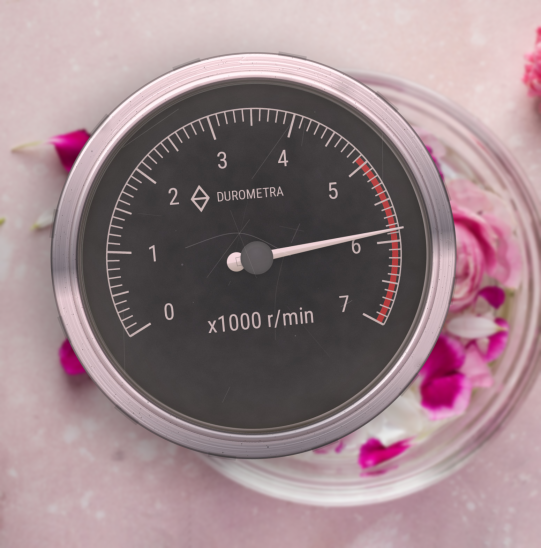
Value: {"value": 5850, "unit": "rpm"}
